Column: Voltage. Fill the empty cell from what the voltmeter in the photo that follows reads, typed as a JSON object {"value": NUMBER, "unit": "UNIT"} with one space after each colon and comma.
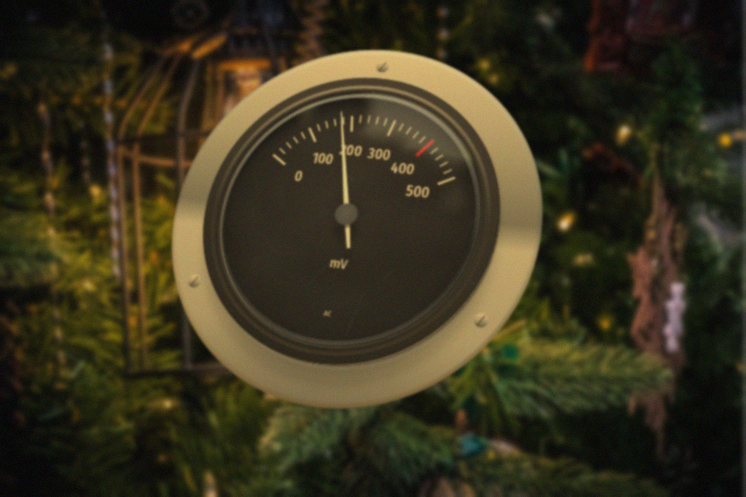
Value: {"value": 180, "unit": "mV"}
